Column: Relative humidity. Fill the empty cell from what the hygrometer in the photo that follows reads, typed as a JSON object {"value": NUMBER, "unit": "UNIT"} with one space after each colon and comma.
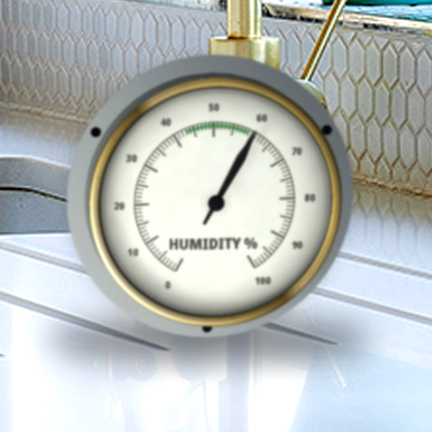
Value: {"value": 60, "unit": "%"}
